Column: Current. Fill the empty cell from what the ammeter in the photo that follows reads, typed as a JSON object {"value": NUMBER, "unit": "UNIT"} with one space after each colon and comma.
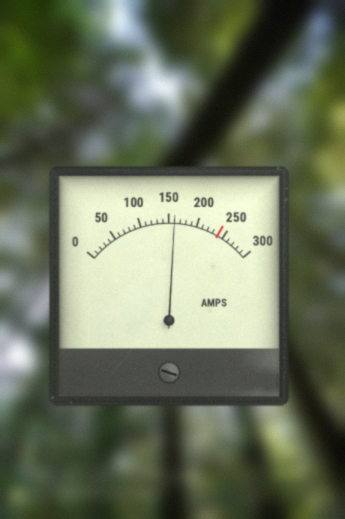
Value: {"value": 160, "unit": "A"}
